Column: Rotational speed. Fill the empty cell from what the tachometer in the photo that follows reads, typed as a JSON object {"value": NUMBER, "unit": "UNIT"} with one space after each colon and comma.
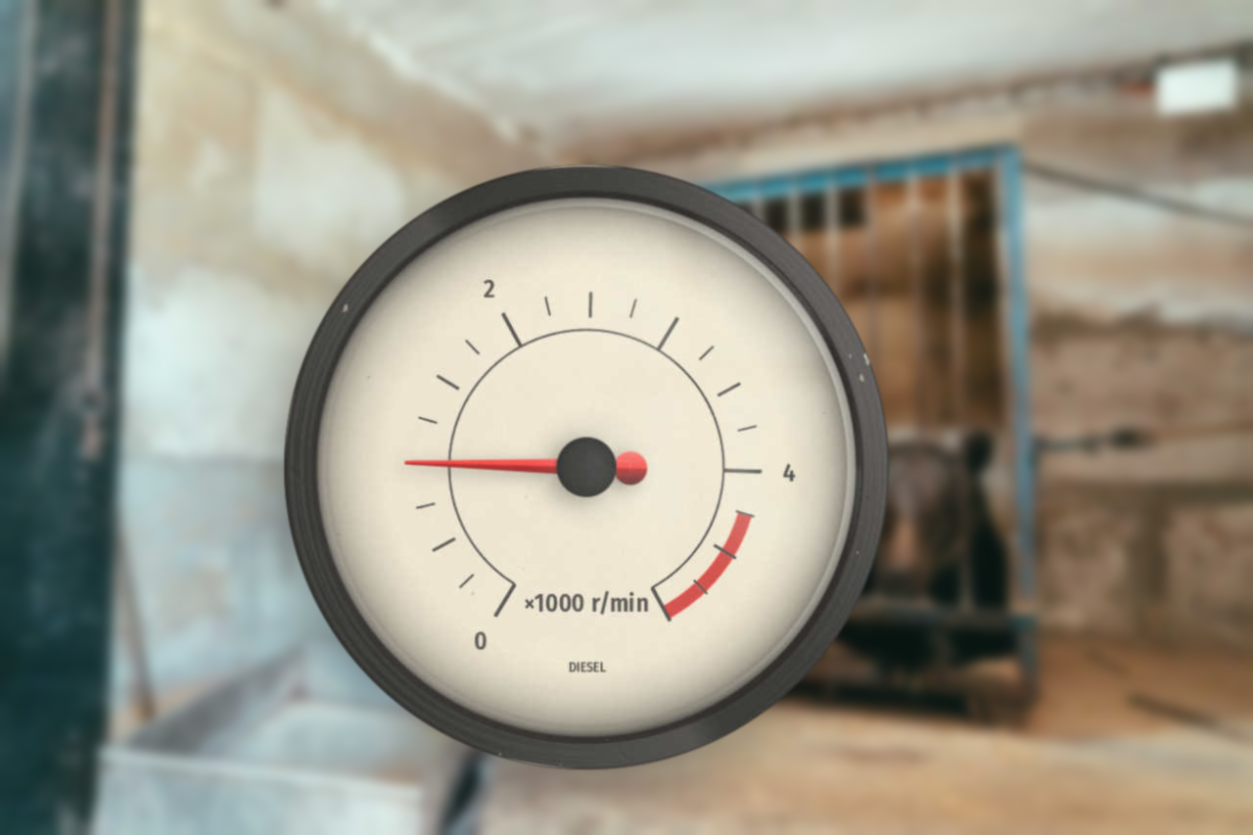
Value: {"value": 1000, "unit": "rpm"}
